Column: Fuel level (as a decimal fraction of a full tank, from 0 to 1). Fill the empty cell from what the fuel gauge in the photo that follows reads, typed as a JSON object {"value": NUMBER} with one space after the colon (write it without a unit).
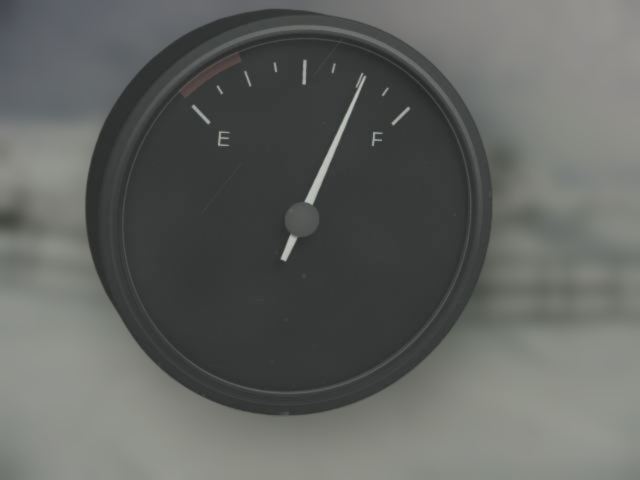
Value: {"value": 0.75}
